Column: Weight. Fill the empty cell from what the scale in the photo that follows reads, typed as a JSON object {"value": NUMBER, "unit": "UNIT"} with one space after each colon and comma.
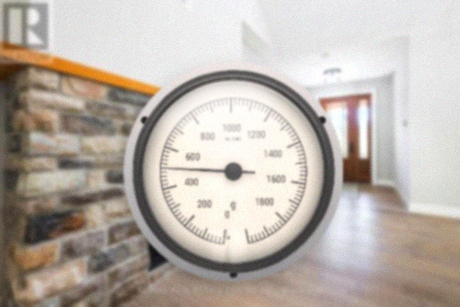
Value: {"value": 500, "unit": "g"}
